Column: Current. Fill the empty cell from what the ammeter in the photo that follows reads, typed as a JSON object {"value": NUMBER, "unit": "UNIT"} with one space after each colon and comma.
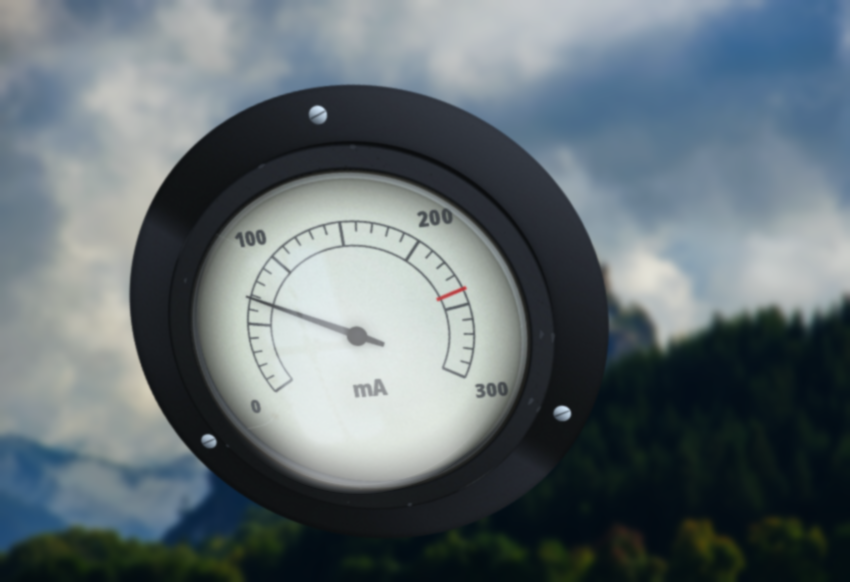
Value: {"value": 70, "unit": "mA"}
